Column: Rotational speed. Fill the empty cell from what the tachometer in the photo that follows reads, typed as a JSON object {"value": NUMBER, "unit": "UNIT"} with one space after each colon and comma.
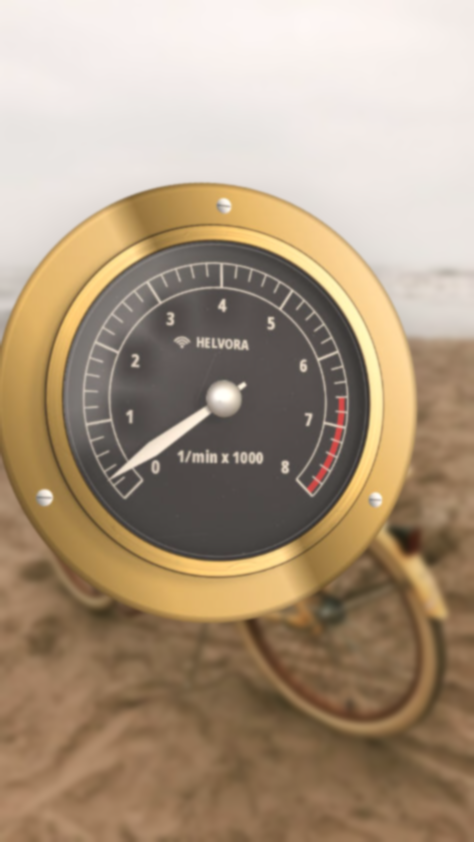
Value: {"value": 300, "unit": "rpm"}
